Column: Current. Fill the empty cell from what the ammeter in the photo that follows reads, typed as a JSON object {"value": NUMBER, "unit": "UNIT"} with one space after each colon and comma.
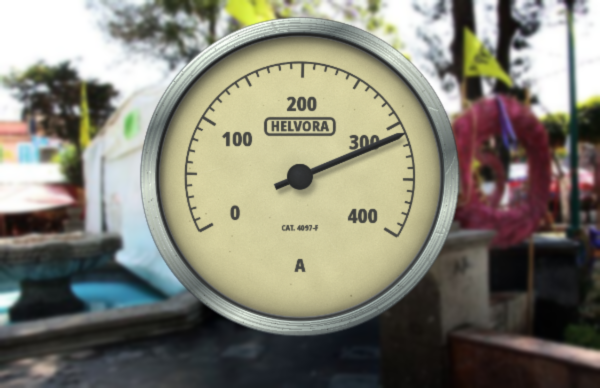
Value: {"value": 310, "unit": "A"}
